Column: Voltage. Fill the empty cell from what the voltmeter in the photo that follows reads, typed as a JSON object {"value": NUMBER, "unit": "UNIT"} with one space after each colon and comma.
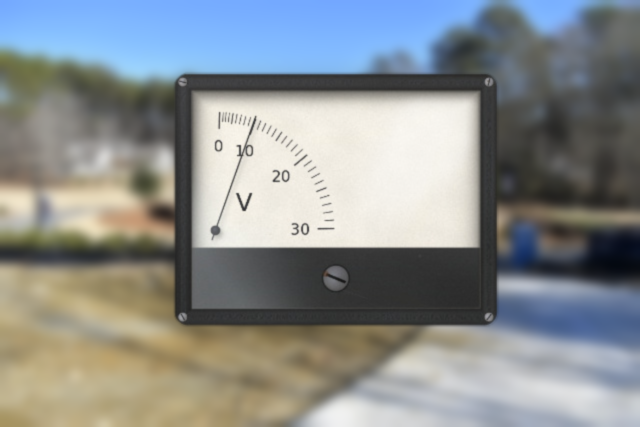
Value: {"value": 10, "unit": "V"}
